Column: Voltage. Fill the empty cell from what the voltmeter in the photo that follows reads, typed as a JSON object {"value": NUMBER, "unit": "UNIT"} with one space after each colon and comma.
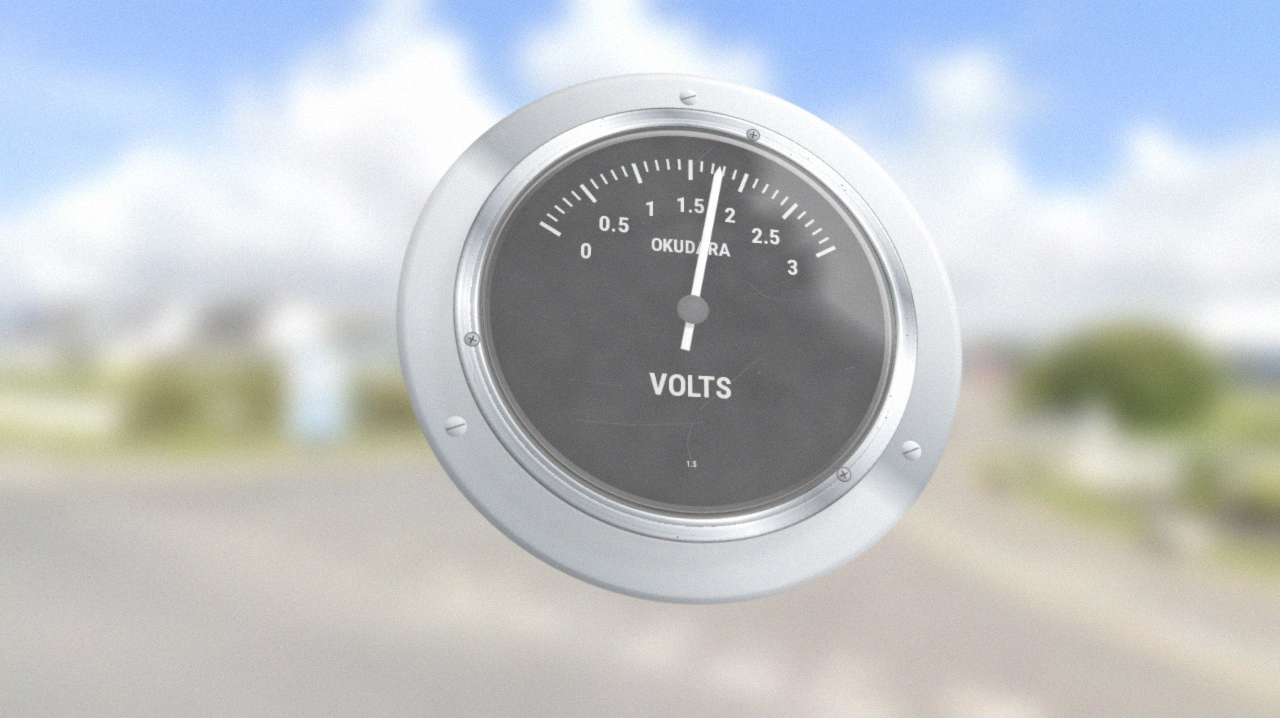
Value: {"value": 1.75, "unit": "V"}
